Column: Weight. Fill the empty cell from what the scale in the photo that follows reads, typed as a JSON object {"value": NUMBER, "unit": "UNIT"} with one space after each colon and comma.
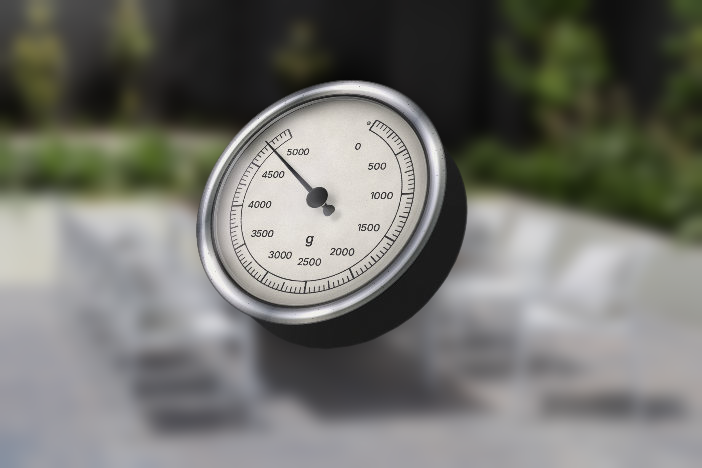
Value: {"value": 4750, "unit": "g"}
